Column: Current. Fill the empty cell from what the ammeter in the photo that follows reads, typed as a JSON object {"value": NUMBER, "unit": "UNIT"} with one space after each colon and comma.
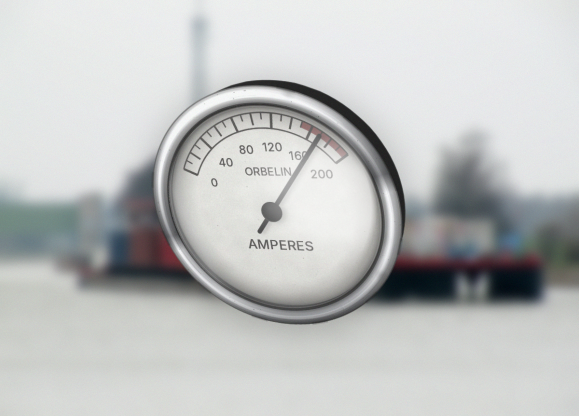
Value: {"value": 170, "unit": "A"}
